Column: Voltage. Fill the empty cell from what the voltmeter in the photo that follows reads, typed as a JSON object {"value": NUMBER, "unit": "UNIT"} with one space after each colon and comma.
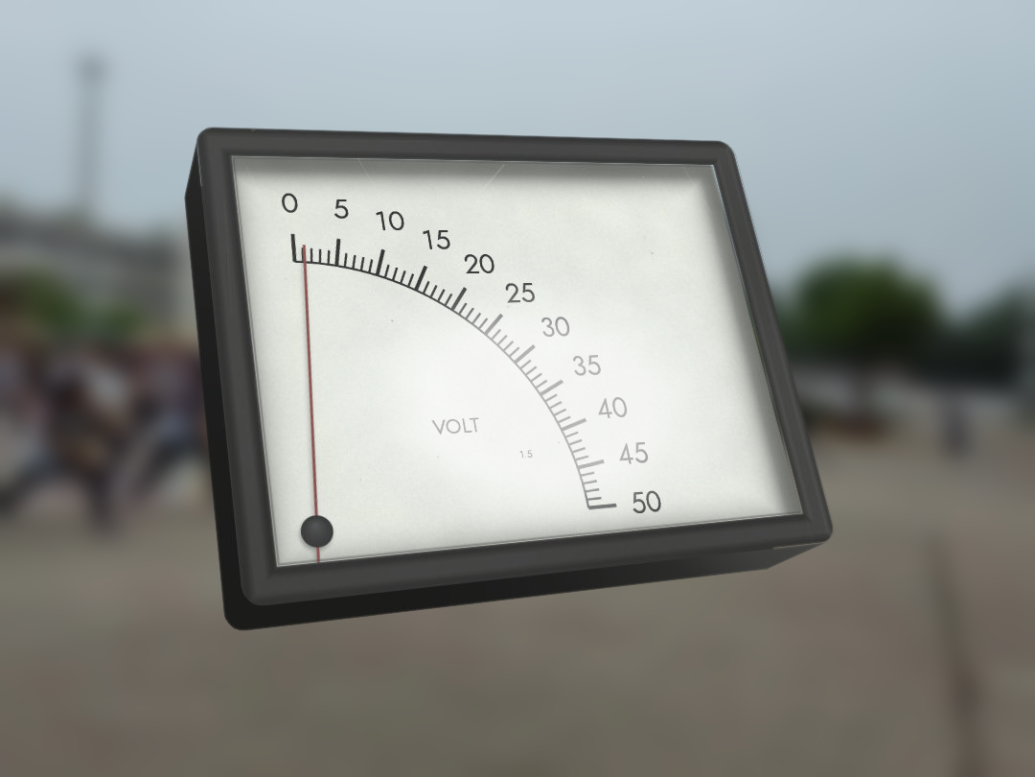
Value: {"value": 1, "unit": "V"}
